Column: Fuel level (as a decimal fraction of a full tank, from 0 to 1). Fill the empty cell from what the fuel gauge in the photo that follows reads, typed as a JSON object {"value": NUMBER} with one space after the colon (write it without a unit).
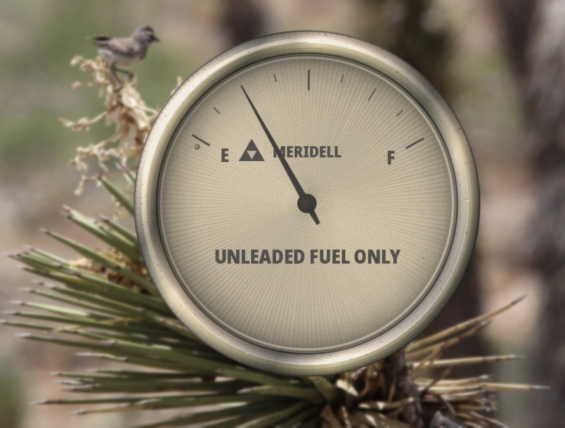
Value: {"value": 0.25}
